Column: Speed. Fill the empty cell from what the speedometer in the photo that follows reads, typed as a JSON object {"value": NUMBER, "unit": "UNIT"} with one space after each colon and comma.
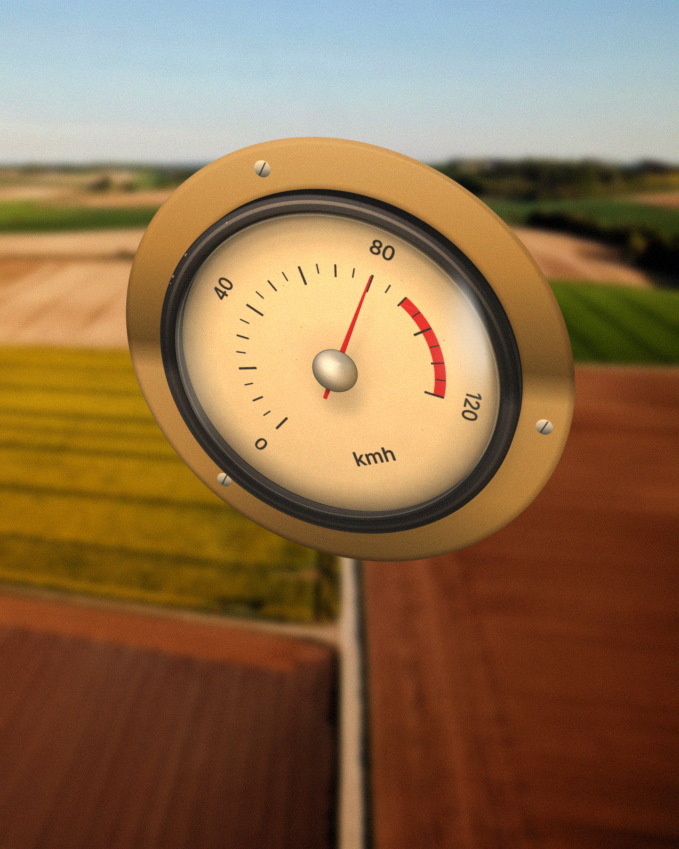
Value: {"value": 80, "unit": "km/h"}
